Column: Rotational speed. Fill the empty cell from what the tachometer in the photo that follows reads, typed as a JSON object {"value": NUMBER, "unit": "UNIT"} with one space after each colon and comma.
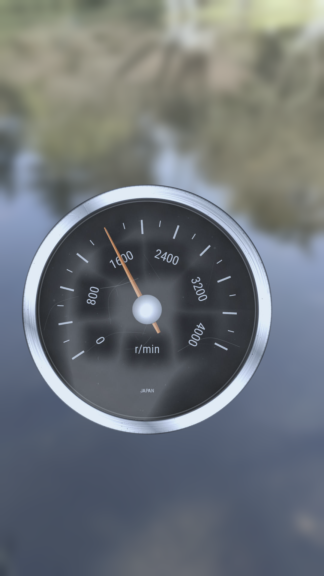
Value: {"value": 1600, "unit": "rpm"}
